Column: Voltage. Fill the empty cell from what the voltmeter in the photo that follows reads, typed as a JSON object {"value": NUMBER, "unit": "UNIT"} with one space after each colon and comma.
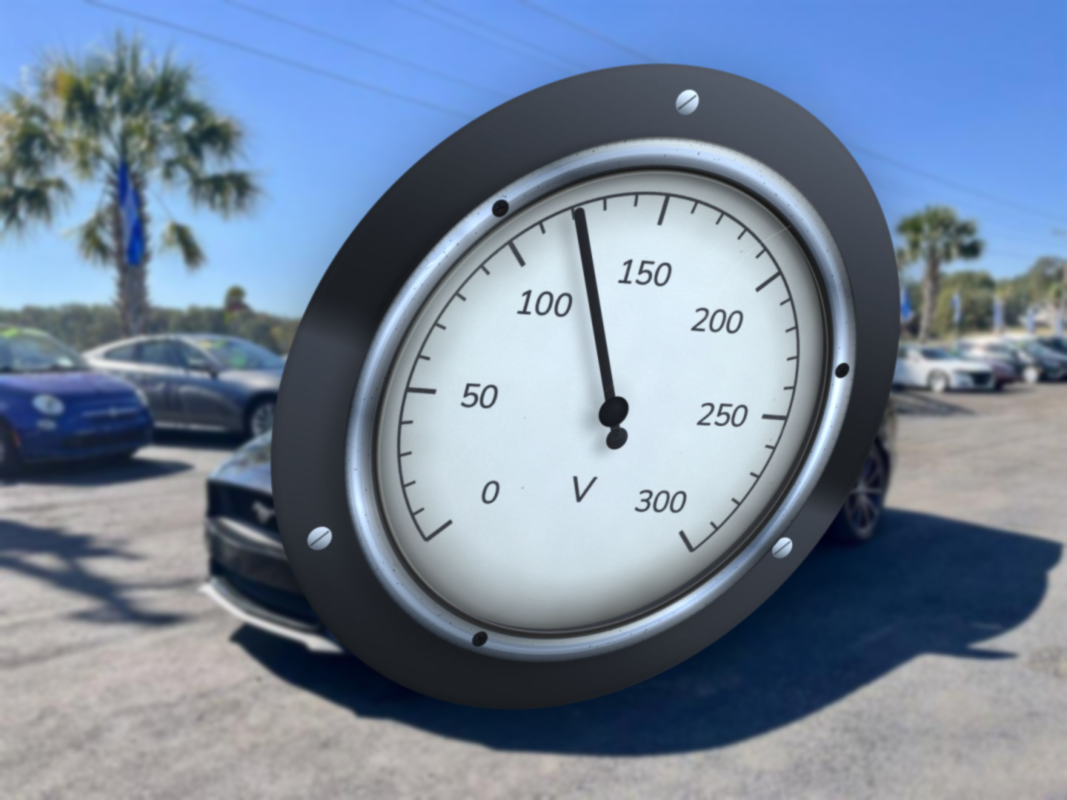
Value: {"value": 120, "unit": "V"}
